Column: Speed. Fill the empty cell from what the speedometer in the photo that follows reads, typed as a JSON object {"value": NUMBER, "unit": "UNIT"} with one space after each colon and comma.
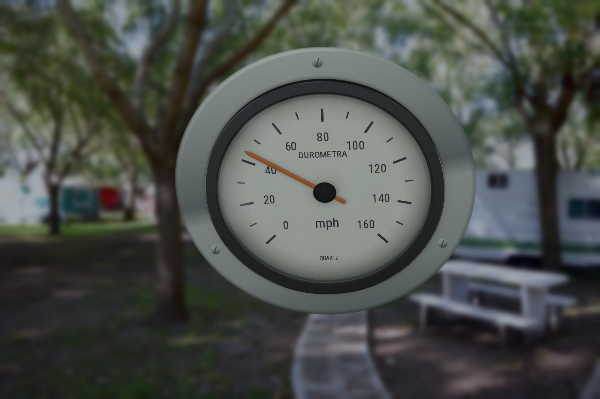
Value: {"value": 45, "unit": "mph"}
